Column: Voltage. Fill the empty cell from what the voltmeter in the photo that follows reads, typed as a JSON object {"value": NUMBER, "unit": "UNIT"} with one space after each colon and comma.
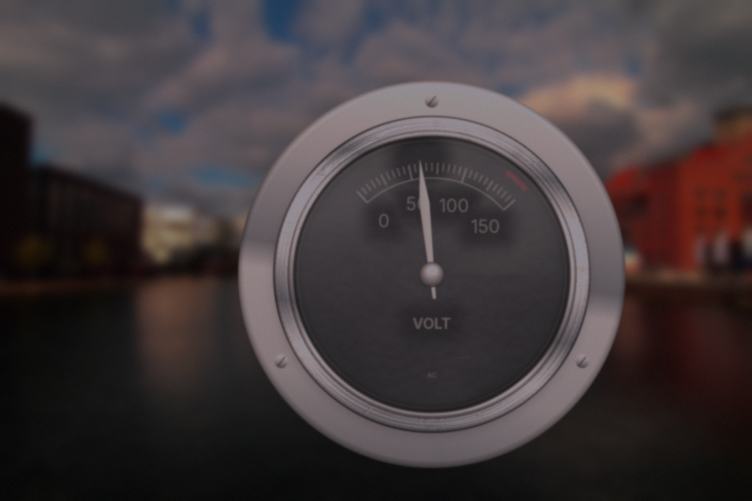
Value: {"value": 60, "unit": "V"}
